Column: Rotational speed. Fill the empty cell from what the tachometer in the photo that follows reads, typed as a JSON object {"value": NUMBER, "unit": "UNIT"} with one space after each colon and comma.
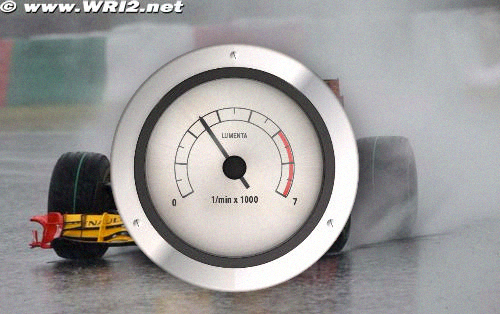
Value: {"value": 2500, "unit": "rpm"}
